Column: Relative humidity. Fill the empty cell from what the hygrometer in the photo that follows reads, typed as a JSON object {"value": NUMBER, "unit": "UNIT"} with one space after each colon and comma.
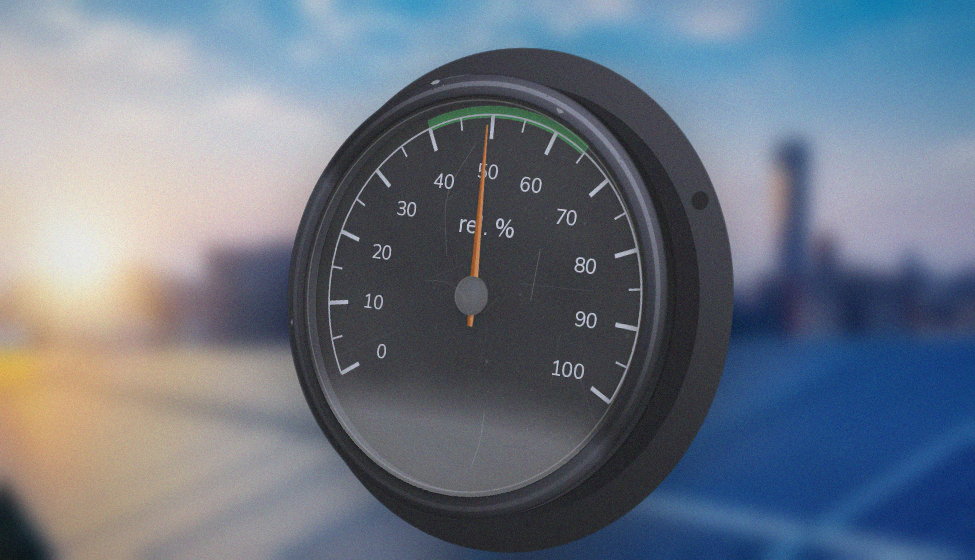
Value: {"value": 50, "unit": "%"}
